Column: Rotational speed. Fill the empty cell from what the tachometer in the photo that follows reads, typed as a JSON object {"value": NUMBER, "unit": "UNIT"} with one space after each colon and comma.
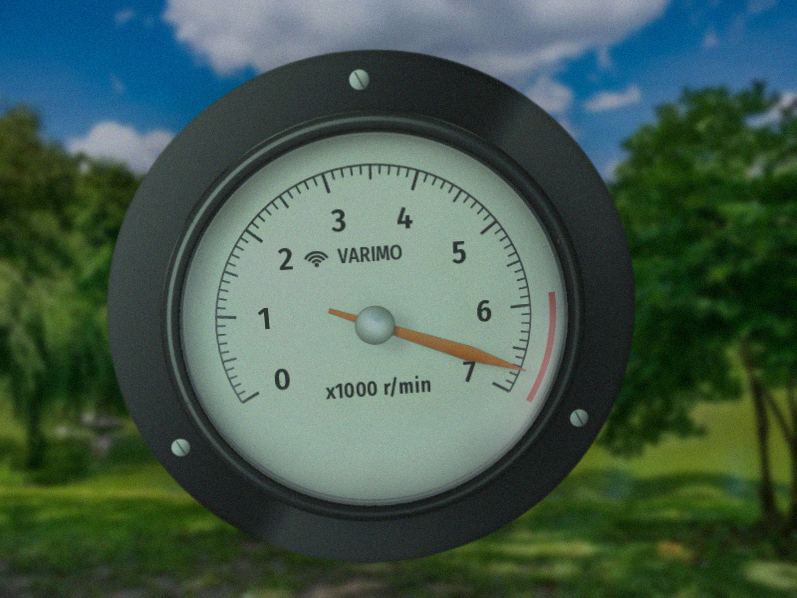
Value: {"value": 6700, "unit": "rpm"}
